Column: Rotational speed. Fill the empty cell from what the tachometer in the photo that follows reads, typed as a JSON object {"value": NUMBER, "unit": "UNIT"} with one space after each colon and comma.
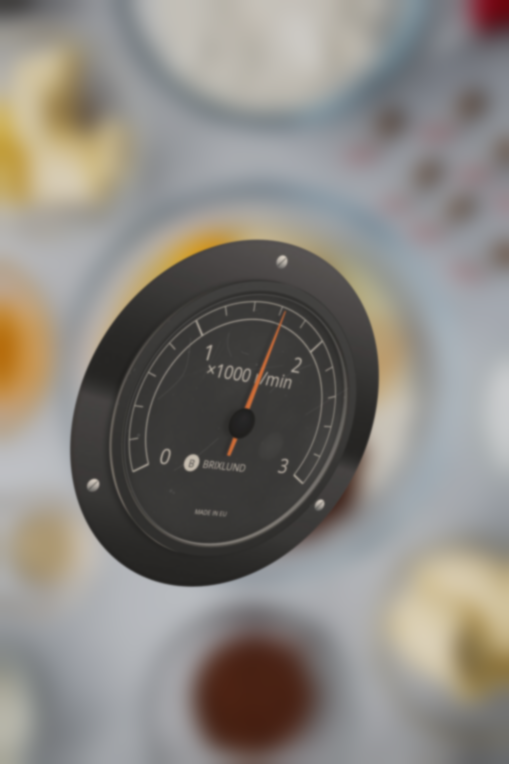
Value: {"value": 1600, "unit": "rpm"}
